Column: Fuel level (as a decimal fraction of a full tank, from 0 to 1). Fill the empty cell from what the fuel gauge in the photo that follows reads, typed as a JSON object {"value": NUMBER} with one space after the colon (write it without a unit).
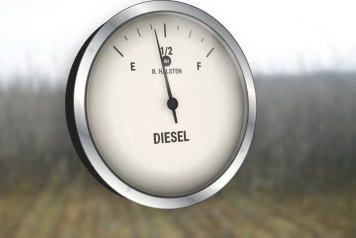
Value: {"value": 0.375}
